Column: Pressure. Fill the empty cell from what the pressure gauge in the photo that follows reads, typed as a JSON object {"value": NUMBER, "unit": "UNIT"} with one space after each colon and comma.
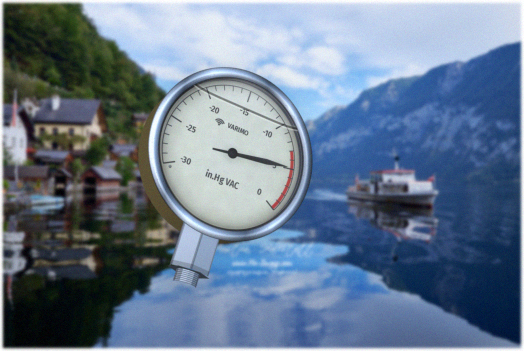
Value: {"value": -5, "unit": "inHg"}
